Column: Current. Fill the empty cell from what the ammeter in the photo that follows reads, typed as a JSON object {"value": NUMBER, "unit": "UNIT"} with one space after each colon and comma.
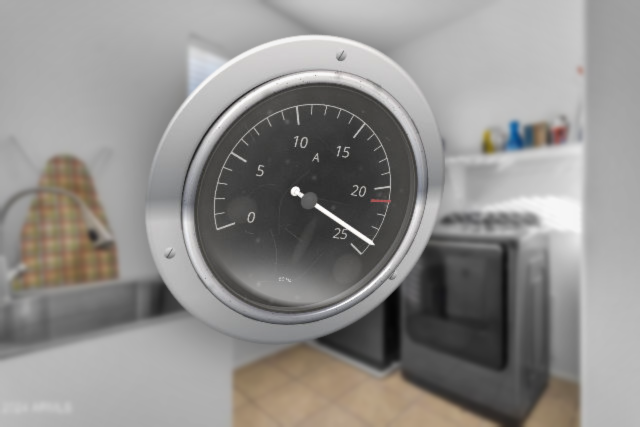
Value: {"value": 24, "unit": "A"}
